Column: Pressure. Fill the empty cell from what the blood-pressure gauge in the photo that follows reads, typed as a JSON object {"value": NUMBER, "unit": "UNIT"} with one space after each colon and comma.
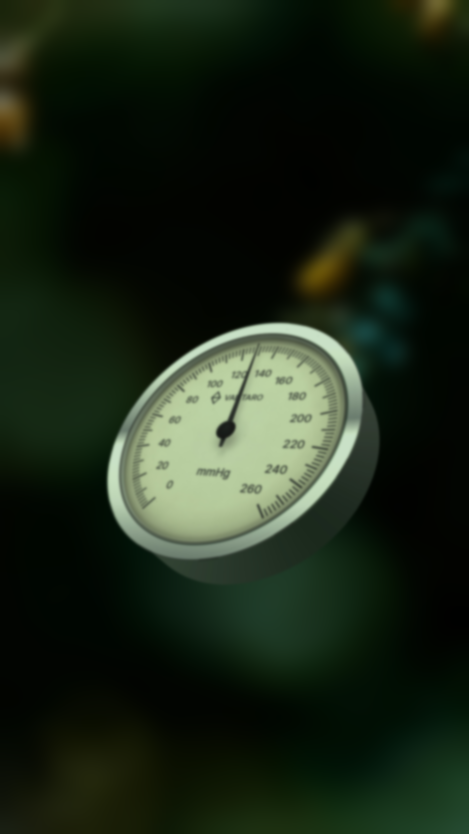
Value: {"value": 130, "unit": "mmHg"}
